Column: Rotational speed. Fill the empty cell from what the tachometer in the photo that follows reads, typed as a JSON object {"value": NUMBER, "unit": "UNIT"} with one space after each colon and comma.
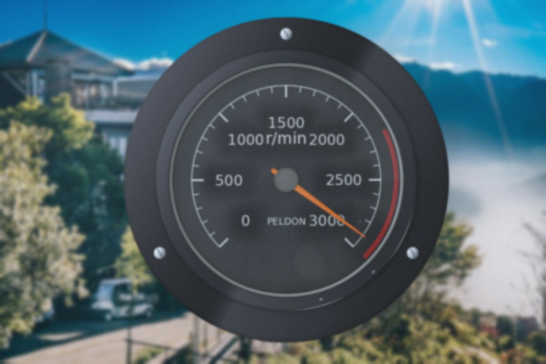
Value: {"value": 2900, "unit": "rpm"}
